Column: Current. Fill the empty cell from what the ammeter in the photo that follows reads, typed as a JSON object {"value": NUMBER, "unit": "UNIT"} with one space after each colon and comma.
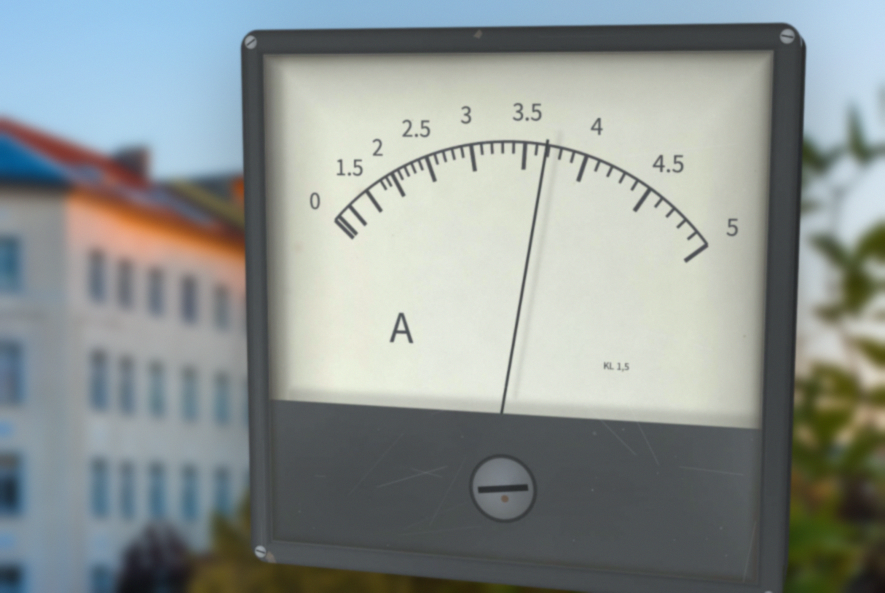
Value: {"value": 3.7, "unit": "A"}
